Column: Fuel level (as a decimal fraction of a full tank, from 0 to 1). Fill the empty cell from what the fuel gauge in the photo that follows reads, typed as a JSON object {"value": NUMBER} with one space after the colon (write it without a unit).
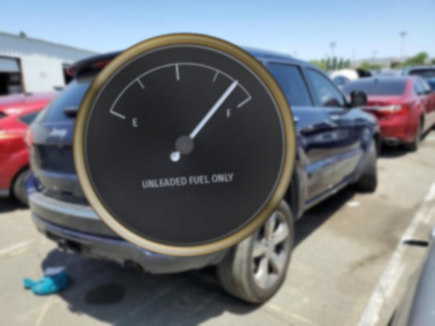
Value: {"value": 0.875}
